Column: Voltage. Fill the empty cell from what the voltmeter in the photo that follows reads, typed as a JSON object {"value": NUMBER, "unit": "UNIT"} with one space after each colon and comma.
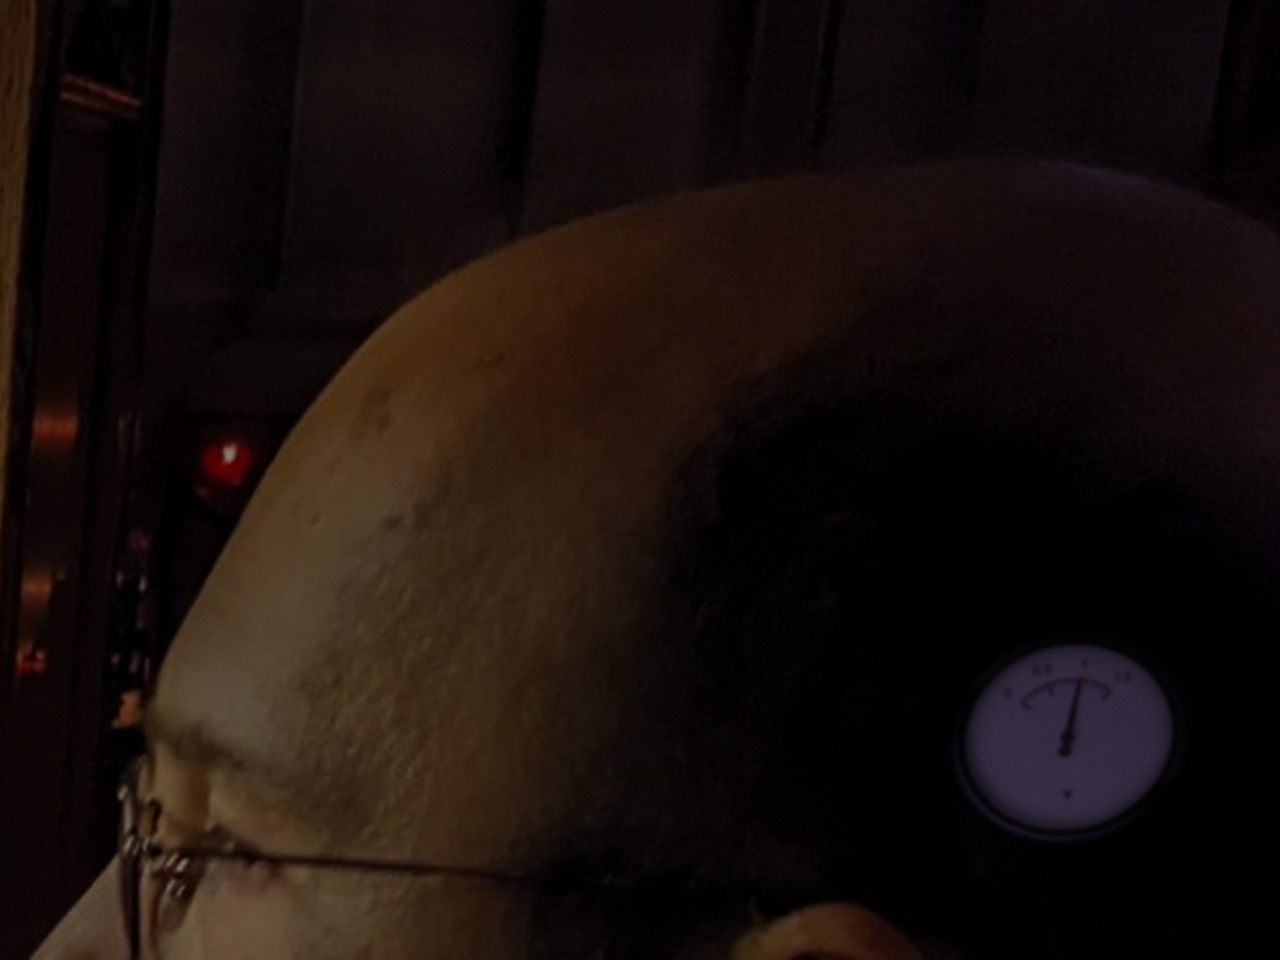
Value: {"value": 1, "unit": "V"}
